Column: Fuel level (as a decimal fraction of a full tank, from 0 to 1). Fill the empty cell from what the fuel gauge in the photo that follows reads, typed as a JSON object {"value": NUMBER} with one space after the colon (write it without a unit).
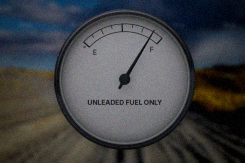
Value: {"value": 0.875}
